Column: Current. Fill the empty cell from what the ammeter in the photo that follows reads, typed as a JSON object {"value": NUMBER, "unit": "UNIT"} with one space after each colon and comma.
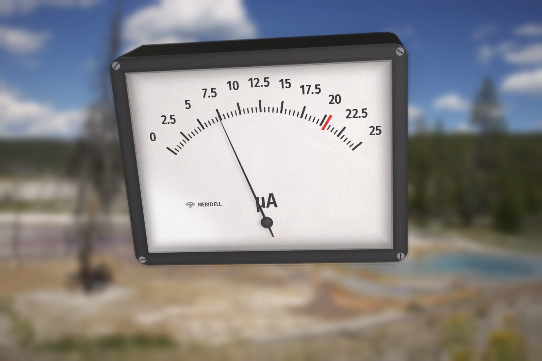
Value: {"value": 7.5, "unit": "µA"}
